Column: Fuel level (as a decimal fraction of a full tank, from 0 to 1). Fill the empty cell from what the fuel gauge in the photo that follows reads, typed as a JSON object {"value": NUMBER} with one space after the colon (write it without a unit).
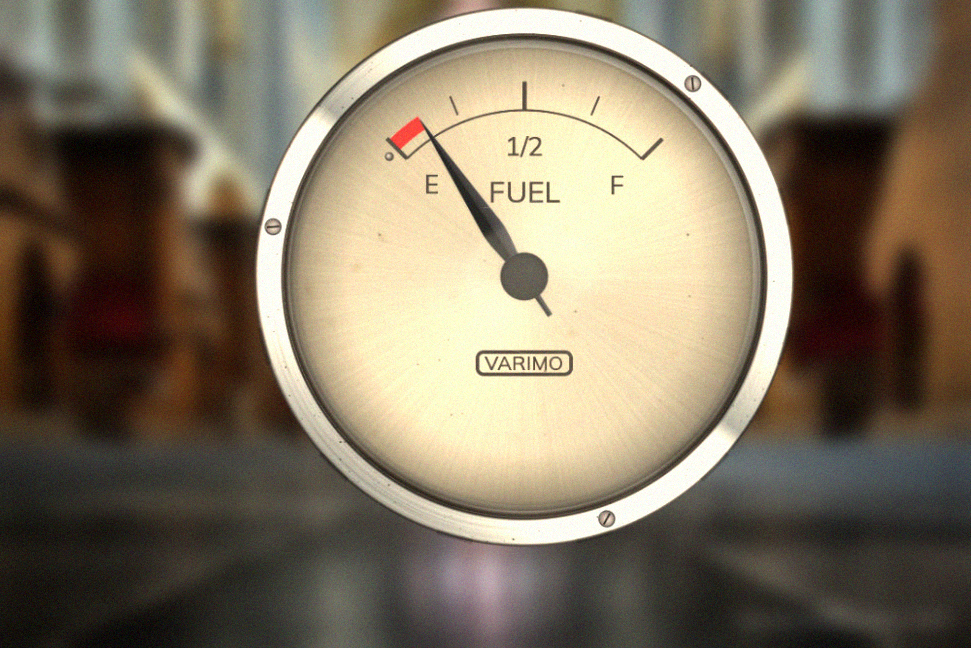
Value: {"value": 0.125}
